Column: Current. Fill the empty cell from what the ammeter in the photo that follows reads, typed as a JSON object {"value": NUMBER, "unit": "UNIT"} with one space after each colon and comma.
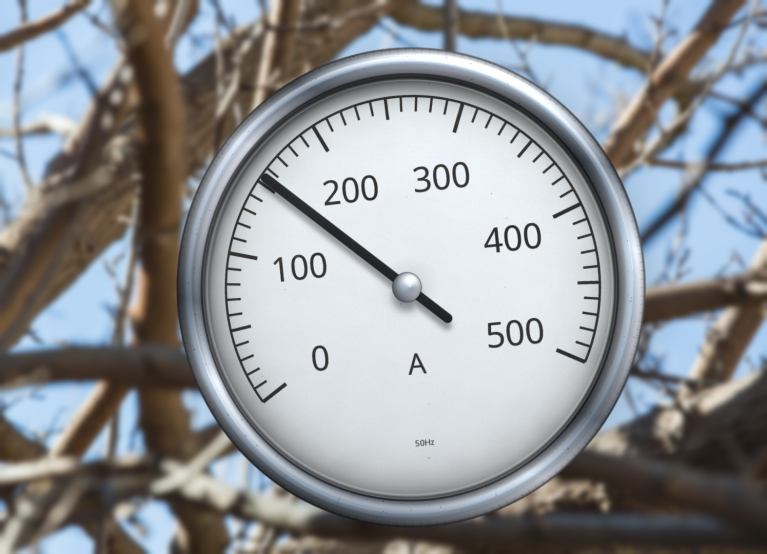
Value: {"value": 155, "unit": "A"}
